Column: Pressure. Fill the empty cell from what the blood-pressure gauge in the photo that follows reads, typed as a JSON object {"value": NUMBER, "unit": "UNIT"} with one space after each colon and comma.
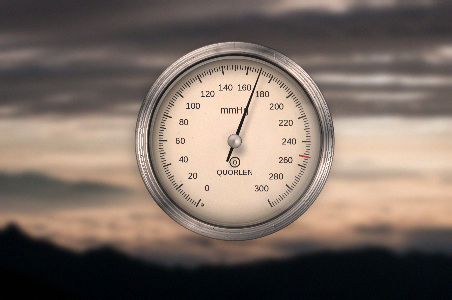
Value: {"value": 170, "unit": "mmHg"}
